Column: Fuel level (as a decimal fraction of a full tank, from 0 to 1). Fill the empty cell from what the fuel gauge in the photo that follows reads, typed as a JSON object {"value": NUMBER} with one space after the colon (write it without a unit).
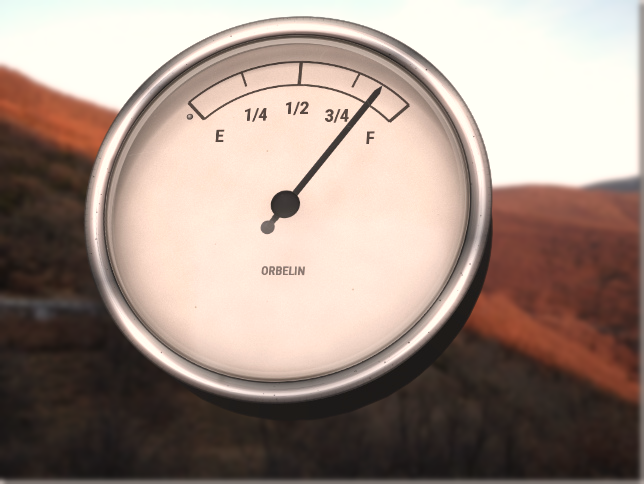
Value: {"value": 0.875}
